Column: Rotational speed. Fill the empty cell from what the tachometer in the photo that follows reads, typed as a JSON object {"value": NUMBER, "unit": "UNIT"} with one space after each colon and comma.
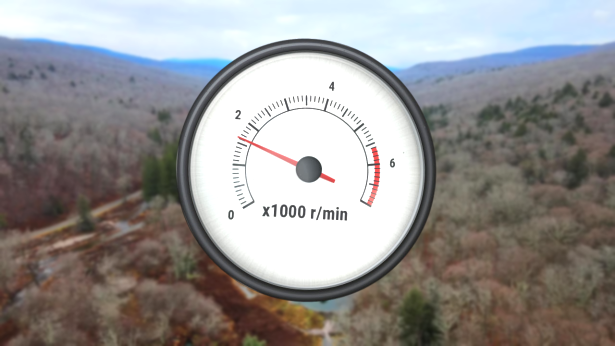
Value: {"value": 1600, "unit": "rpm"}
